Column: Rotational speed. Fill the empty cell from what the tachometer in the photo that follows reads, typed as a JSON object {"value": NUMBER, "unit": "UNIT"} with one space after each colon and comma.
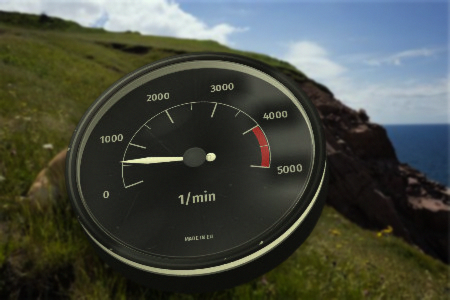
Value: {"value": 500, "unit": "rpm"}
